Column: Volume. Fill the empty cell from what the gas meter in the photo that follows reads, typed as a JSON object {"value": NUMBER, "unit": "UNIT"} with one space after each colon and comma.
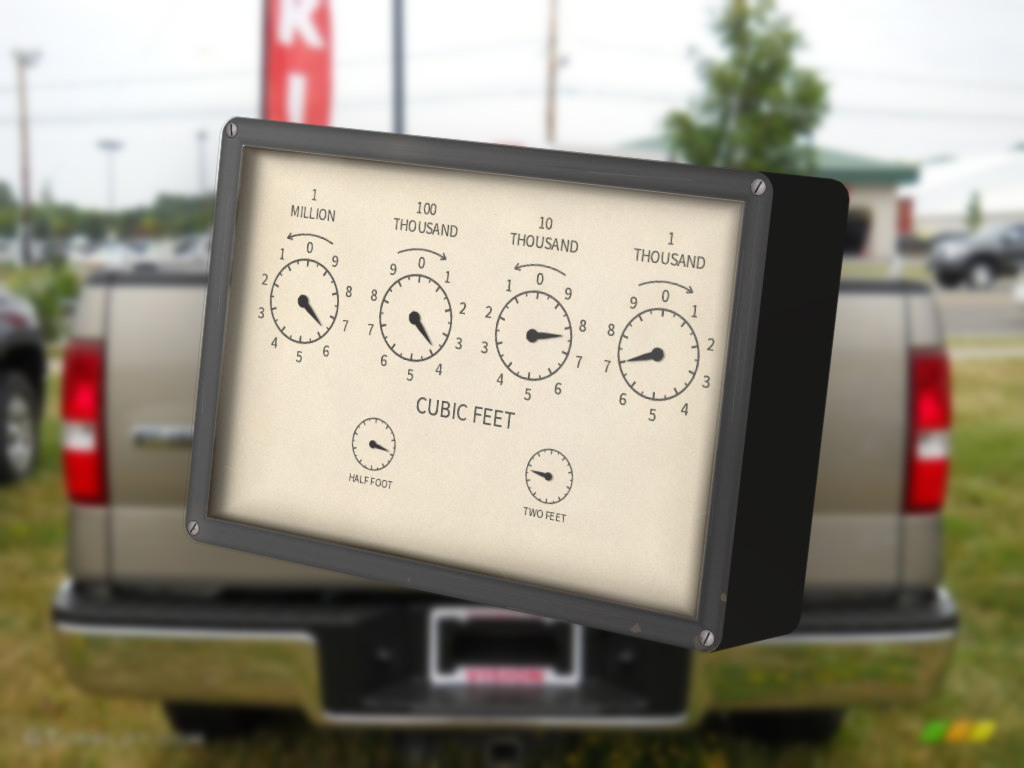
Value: {"value": 637700, "unit": "ft³"}
